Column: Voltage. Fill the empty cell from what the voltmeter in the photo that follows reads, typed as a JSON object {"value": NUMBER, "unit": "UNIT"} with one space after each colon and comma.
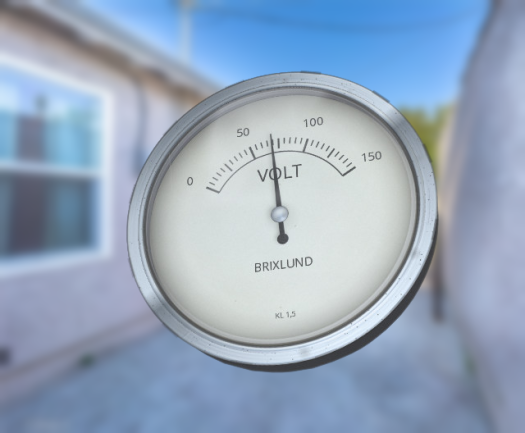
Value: {"value": 70, "unit": "V"}
